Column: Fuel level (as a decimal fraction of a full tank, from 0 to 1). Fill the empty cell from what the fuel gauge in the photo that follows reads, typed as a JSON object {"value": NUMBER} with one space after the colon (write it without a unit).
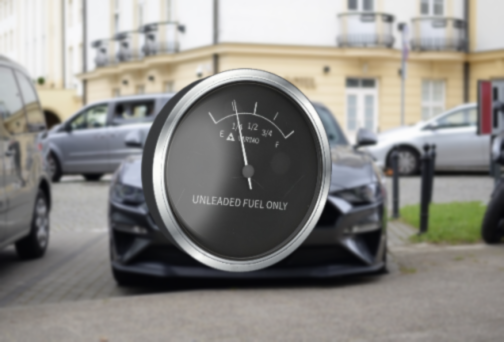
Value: {"value": 0.25}
